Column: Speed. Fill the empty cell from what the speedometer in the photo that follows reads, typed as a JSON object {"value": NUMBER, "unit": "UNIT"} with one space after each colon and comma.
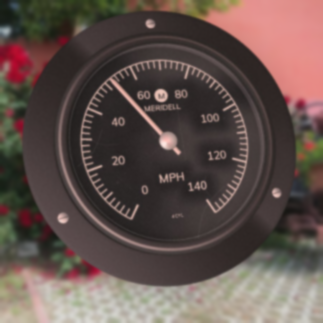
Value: {"value": 52, "unit": "mph"}
